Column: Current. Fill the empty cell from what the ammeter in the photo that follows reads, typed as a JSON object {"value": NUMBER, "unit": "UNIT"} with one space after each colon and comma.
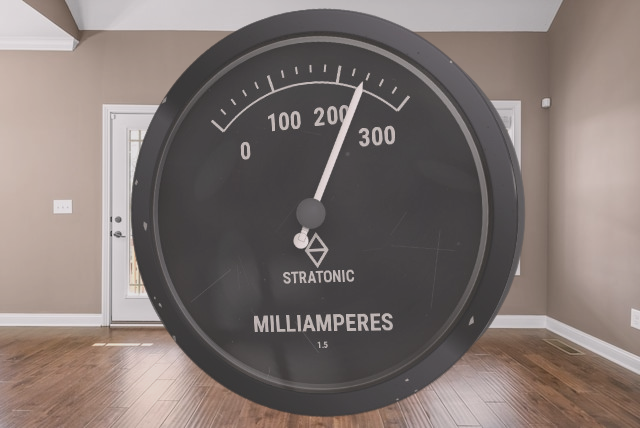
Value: {"value": 240, "unit": "mA"}
